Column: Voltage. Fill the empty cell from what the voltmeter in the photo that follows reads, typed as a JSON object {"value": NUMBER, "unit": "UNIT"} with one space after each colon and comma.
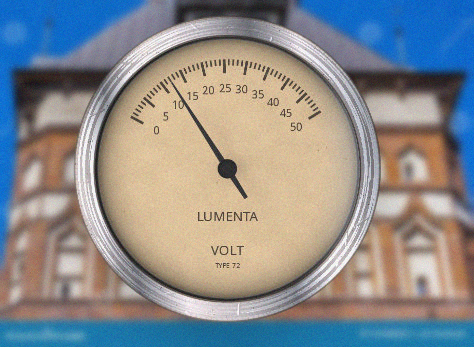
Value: {"value": 12, "unit": "V"}
